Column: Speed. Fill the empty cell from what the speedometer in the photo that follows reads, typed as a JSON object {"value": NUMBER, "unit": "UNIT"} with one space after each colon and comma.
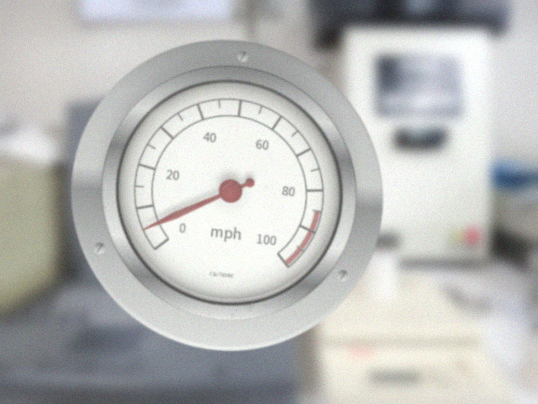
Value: {"value": 5, "unit": "mph"}
